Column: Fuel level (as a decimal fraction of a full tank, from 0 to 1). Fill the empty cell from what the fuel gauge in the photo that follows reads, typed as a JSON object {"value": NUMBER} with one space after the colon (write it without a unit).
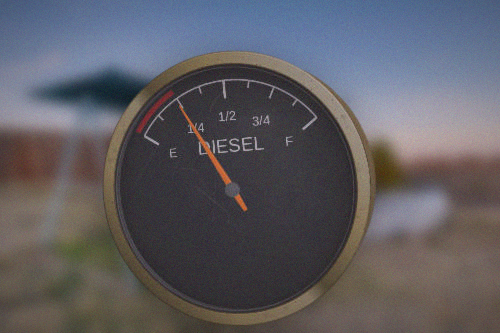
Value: {"value": 0.25}
